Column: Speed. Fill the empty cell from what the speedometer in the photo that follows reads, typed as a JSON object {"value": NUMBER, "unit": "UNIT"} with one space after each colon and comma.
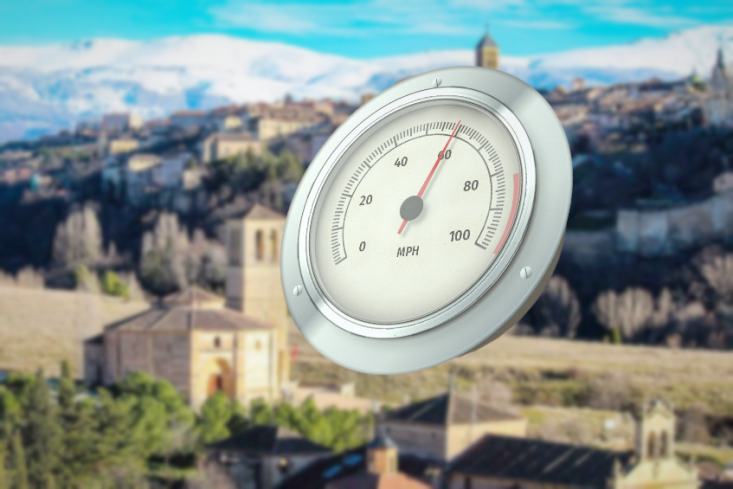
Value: {"value": 60, "unit": "mph"}
